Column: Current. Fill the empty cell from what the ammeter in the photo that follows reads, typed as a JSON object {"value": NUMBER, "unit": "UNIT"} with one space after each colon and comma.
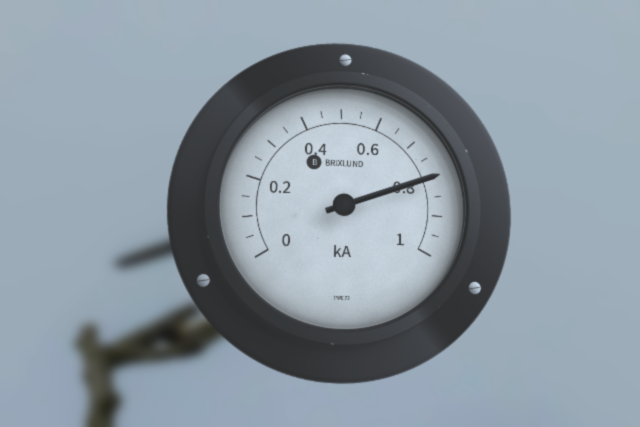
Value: {"value": 0.8, "unit": "kA"}
